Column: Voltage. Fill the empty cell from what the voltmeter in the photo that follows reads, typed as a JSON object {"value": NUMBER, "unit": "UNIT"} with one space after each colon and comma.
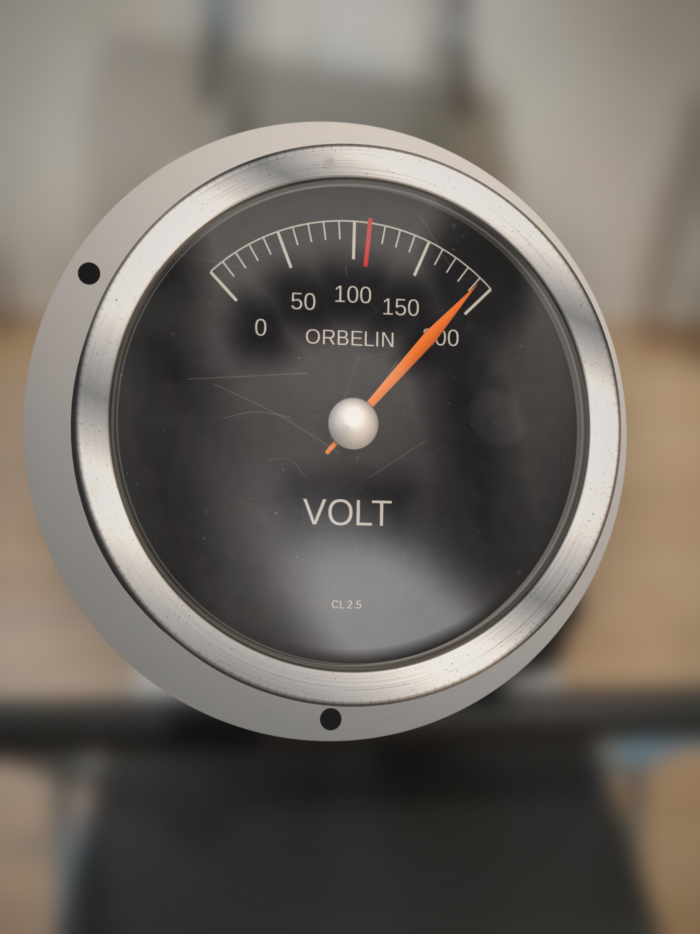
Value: {"value": 190, "unit": "V"}
